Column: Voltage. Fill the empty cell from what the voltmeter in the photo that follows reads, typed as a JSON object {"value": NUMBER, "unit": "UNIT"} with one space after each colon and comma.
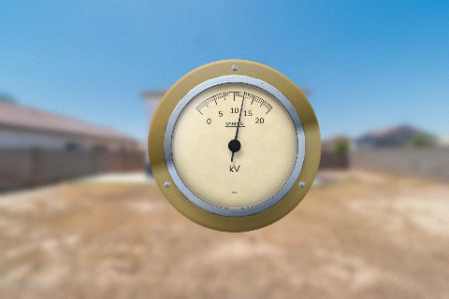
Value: {"value": 12.5, "unit": "kV"}
